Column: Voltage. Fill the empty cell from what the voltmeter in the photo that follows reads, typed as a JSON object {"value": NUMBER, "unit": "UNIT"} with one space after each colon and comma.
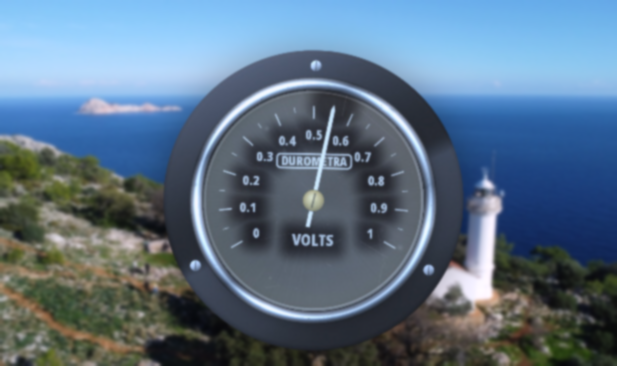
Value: {"value": 0.55, "unit": "V"}
